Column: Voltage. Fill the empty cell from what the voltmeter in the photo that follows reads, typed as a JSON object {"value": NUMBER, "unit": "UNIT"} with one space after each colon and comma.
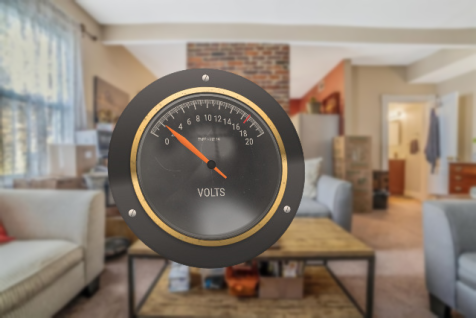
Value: {"value": 2, "unit": "V"}
